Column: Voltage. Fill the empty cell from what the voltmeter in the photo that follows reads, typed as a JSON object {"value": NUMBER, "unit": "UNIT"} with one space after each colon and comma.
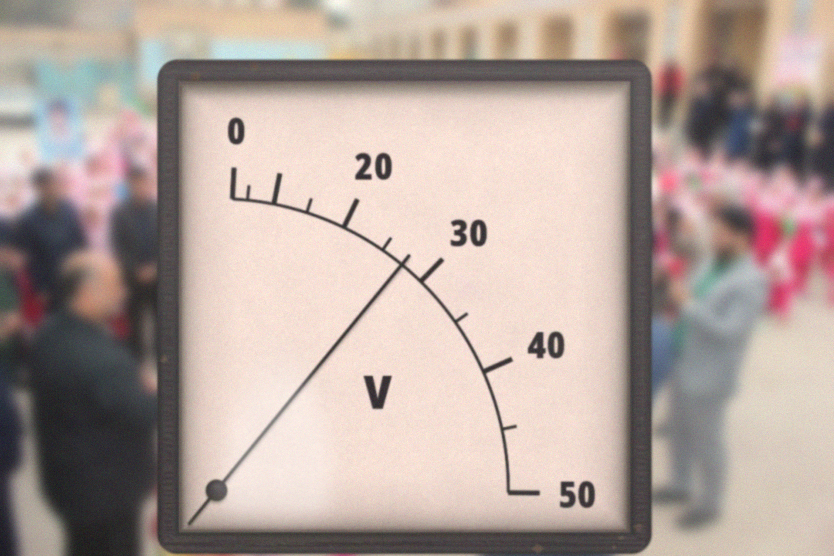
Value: {"value": 27.5, "unit": "V"}
